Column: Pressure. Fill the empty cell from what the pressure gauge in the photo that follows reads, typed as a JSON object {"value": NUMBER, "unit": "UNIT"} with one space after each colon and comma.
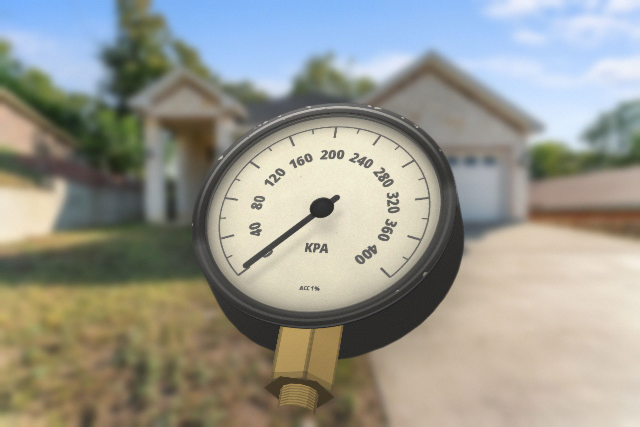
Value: {"value": 0, "unit": "kPa"}
